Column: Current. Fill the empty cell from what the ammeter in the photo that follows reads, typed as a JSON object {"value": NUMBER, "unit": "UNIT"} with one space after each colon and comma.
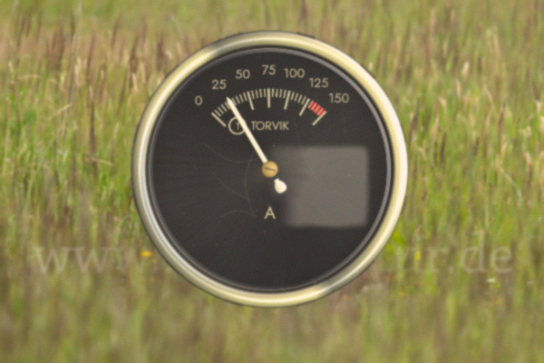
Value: {"value": 25, "unit": "A"}
